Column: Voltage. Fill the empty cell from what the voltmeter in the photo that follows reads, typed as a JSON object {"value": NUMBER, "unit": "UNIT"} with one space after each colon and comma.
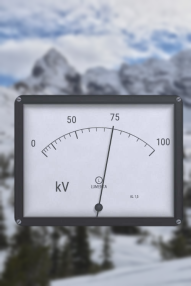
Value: {"value": 75, "unit": "kV"}
